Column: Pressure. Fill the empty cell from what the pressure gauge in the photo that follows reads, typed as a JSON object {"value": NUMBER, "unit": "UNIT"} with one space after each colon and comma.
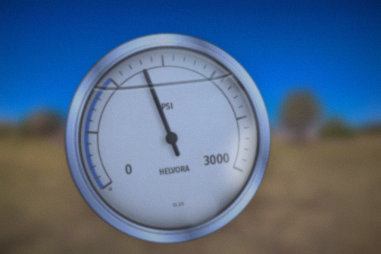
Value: {"value": 1300, "unit": "psi"}
